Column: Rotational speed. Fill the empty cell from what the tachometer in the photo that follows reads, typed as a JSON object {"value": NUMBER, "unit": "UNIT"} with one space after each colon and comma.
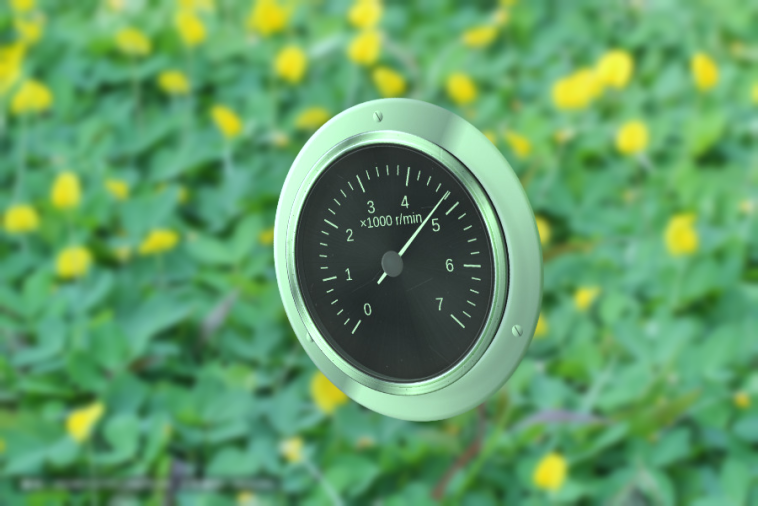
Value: {"value": 4800, "unit": "rpm"}
